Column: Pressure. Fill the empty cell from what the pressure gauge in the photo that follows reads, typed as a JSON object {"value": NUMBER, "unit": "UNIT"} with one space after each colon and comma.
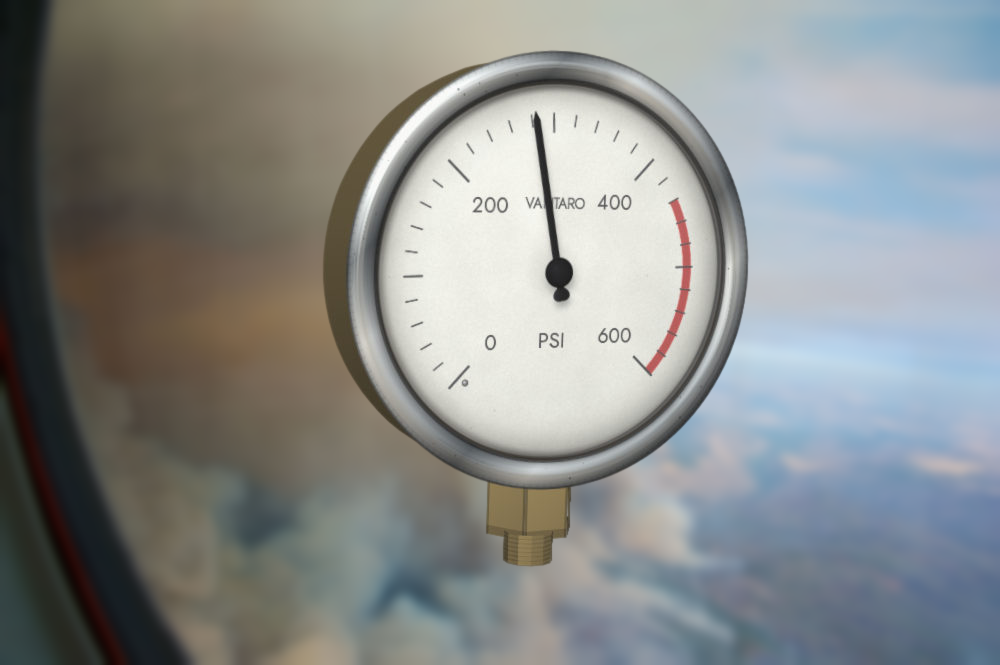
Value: {"value": 280, "unit": "psi"}
